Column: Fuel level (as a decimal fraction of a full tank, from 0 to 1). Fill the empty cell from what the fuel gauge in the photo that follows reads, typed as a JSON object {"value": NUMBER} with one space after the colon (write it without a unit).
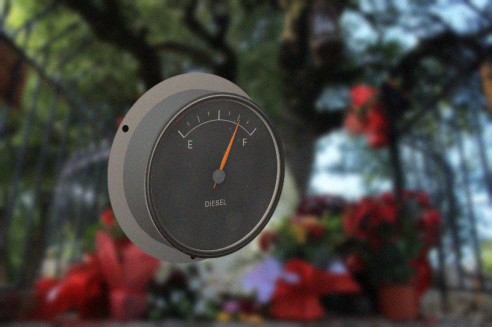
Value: {"value": 0.75}
